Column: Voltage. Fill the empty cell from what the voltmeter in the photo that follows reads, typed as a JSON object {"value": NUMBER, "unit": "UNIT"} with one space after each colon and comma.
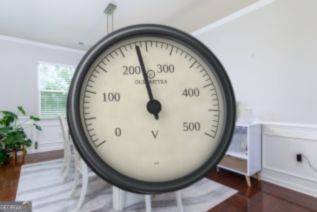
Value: {"value": 230, "unit": "V"}
